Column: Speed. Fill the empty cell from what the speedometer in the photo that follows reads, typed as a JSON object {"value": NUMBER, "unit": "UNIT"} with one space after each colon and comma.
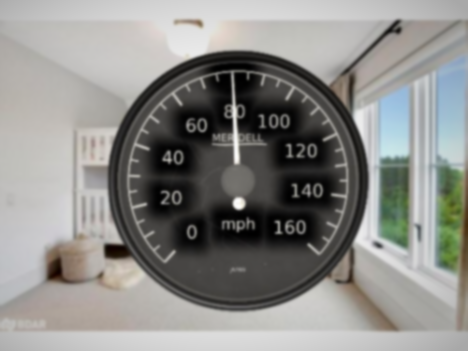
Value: {"value": 80, "unit": "mph"}
